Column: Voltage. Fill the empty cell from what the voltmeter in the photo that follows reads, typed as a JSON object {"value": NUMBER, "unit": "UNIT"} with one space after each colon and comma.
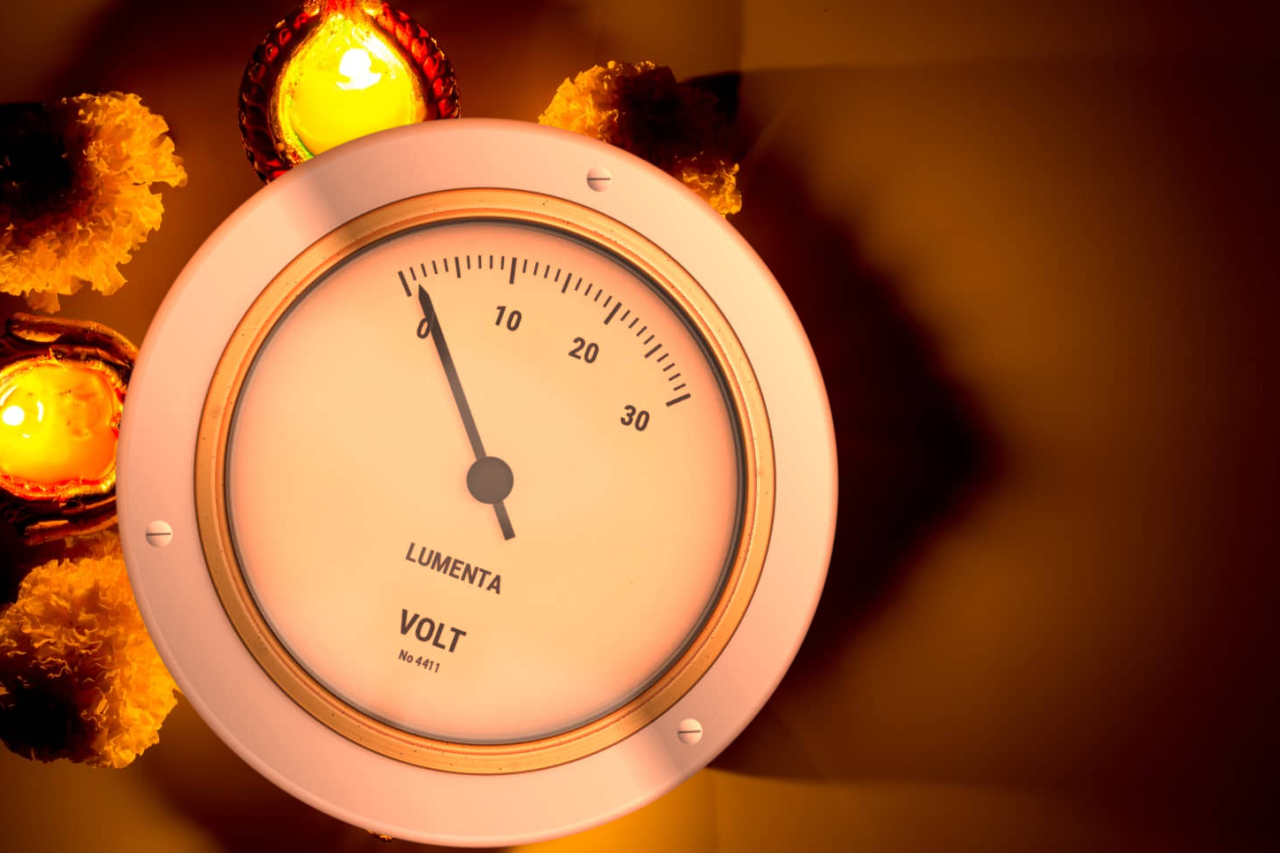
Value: {"value": 1, "unit": "V"}
